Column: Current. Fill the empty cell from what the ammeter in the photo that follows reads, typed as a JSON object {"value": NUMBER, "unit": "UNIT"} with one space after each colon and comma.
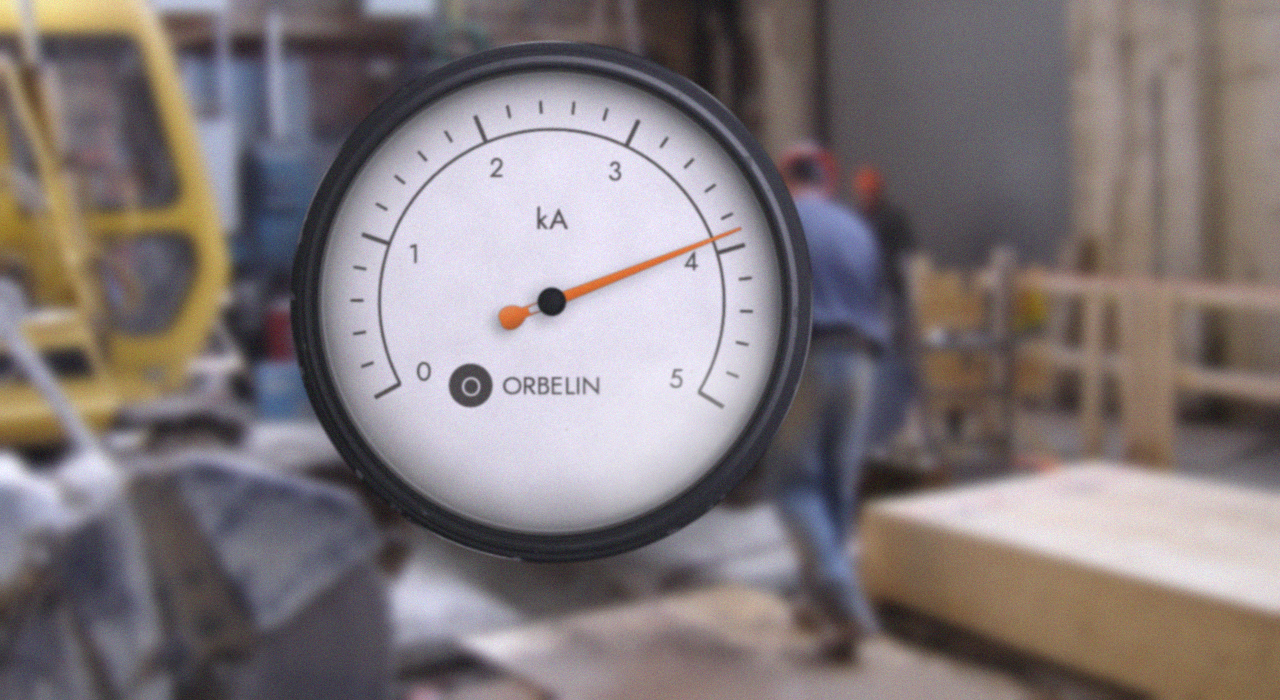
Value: {"value": 3.9, "unit": "kA"}
